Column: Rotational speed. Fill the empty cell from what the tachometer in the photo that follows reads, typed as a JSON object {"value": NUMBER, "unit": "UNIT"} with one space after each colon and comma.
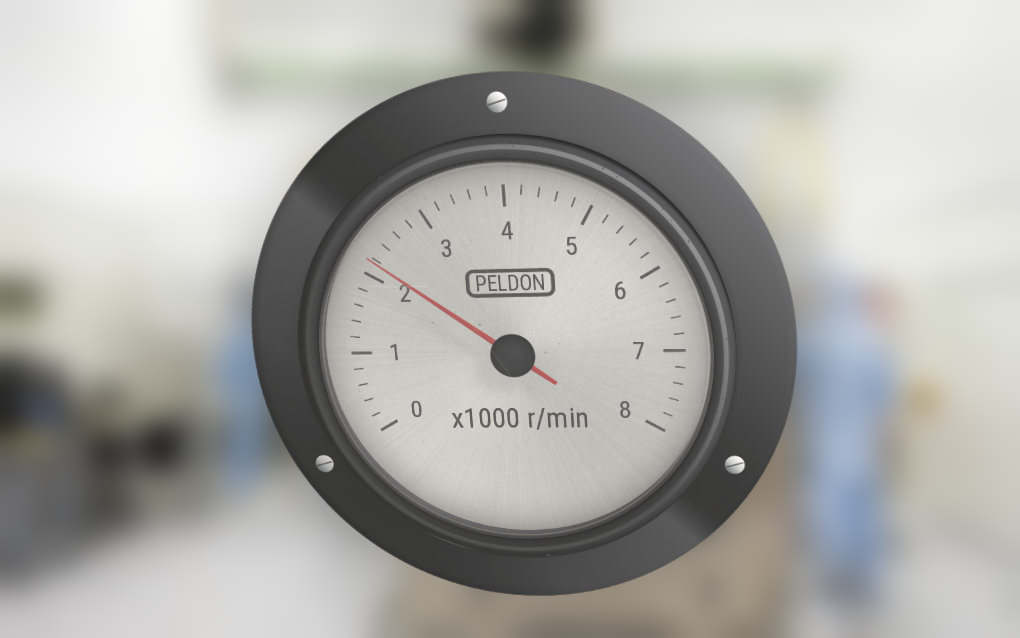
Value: {"value": 2200, "unit": "rpm"}
